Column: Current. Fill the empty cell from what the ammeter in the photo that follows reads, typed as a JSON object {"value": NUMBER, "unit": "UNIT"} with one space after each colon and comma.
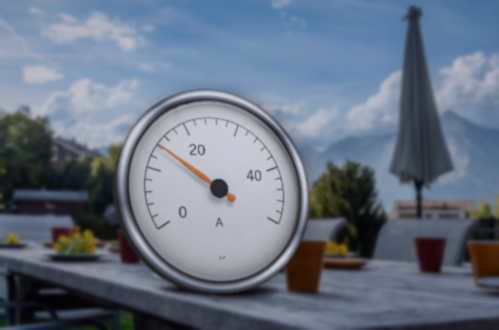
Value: {"value": 14, "unit": "A"}
